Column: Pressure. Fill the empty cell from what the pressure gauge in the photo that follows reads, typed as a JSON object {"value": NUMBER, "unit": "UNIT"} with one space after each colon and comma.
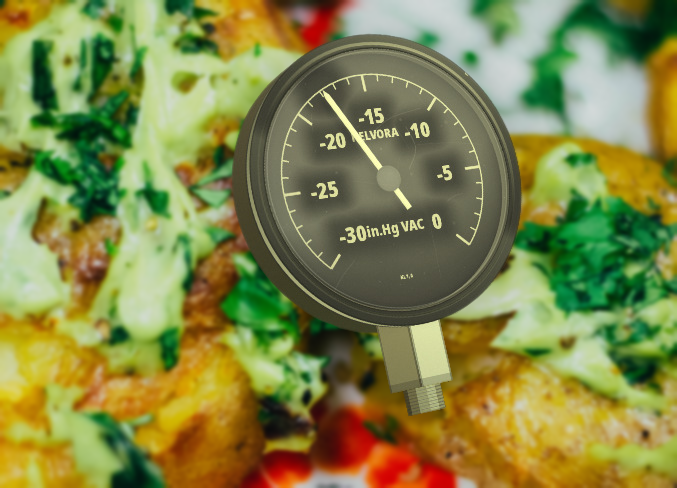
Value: {"value": -18, "unit": "inHg"}
